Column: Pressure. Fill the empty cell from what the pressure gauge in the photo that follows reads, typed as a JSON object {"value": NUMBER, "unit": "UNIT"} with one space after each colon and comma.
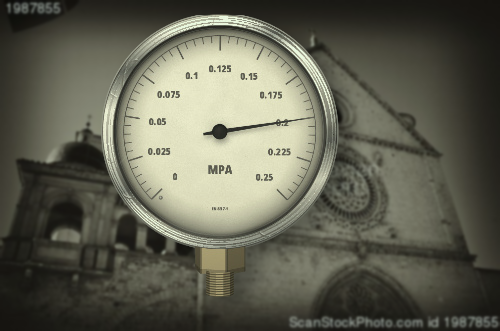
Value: {"value": 0.2, "unit": "MPa"}
